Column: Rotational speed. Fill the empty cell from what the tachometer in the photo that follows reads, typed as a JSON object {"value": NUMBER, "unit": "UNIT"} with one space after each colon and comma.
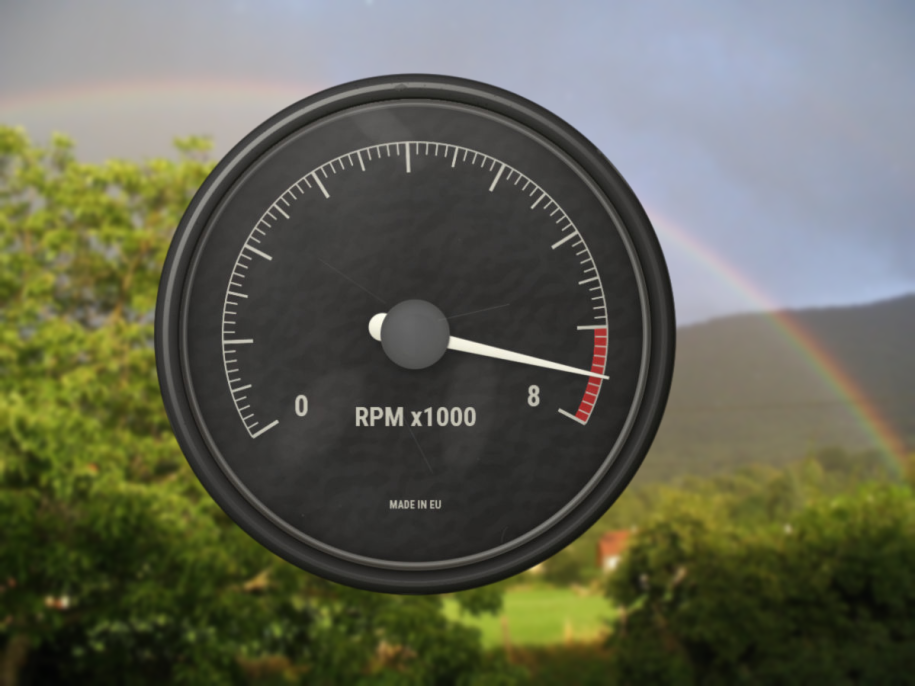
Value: {"value": 7500, "unit": "rpm"}
